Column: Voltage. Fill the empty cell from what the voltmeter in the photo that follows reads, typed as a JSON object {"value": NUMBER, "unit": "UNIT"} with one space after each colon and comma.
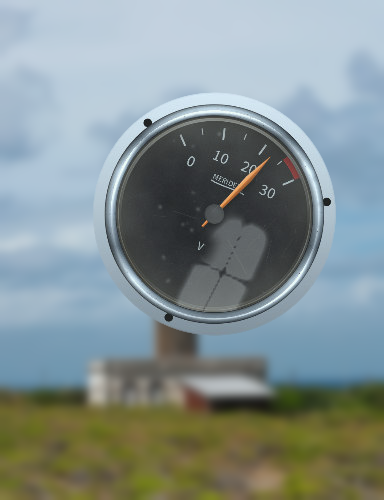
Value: {"value": 22.5, "unit": "V"}
